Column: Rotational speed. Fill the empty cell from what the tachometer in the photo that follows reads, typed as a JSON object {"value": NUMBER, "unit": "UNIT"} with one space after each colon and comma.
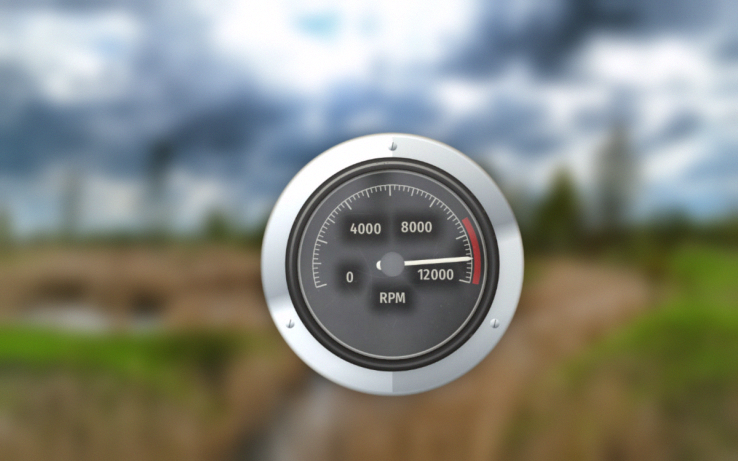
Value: {"value": 11000, "unit": "rpm"}
